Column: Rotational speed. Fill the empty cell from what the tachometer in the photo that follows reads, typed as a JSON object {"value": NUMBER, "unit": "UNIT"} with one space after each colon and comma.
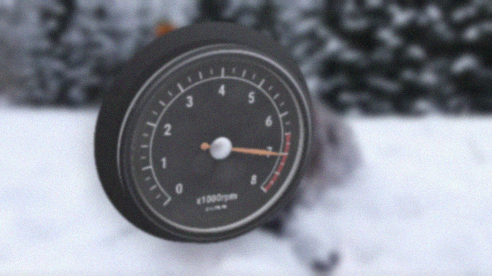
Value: {"value": 7000, "unit": "rpm"}
